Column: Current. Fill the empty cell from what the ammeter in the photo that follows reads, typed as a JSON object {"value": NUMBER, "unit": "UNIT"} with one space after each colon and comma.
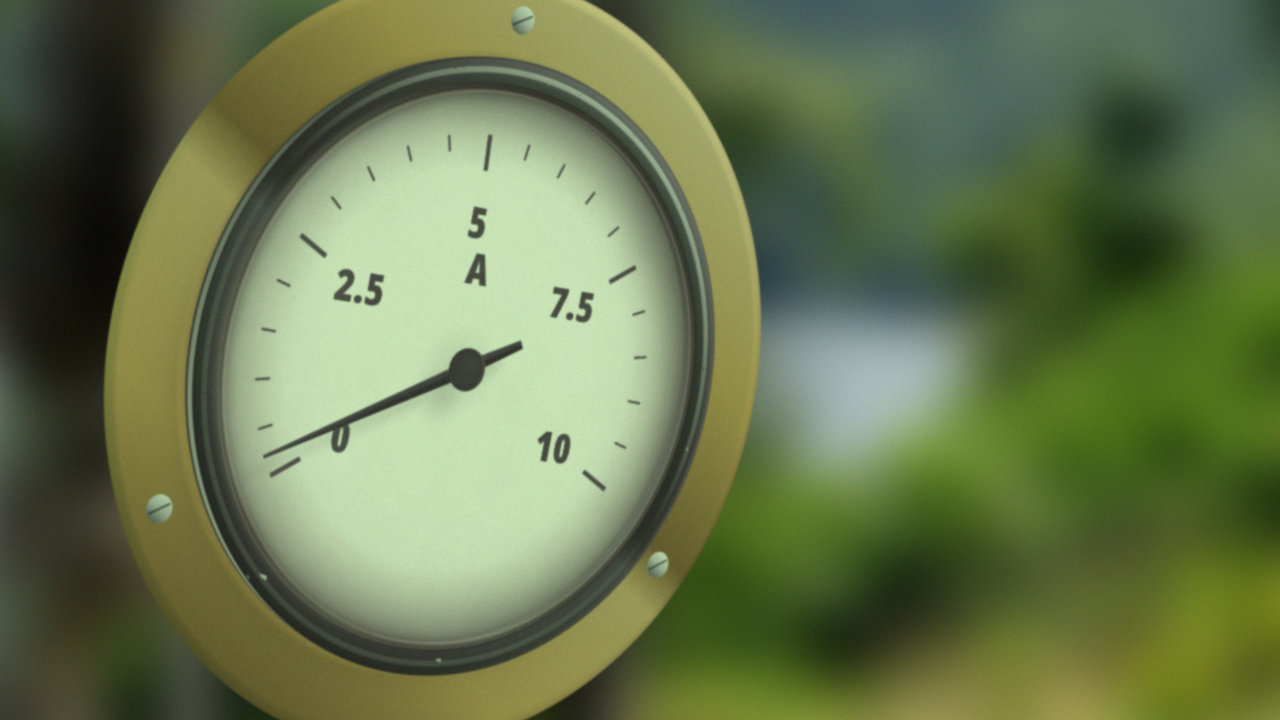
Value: {"value": 0.25, "unit": "A"}
